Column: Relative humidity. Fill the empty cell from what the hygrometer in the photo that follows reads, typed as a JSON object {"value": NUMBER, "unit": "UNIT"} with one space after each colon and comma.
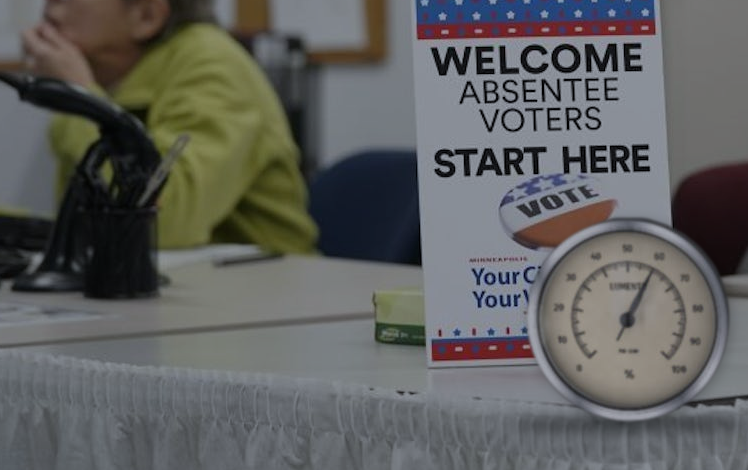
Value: {"value": 60, "unit": "%"}
